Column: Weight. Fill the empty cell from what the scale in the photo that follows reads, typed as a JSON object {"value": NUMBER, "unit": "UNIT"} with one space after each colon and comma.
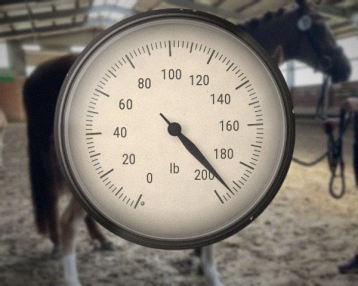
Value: {"value": 194, "unit": "lb"}
